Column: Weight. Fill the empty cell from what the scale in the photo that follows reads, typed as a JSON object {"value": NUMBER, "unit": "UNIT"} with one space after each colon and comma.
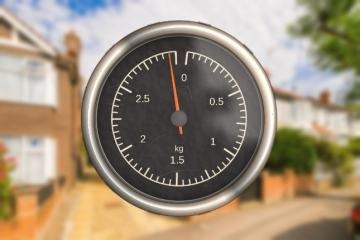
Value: {"value": 2.95, "unit": "kg"}
